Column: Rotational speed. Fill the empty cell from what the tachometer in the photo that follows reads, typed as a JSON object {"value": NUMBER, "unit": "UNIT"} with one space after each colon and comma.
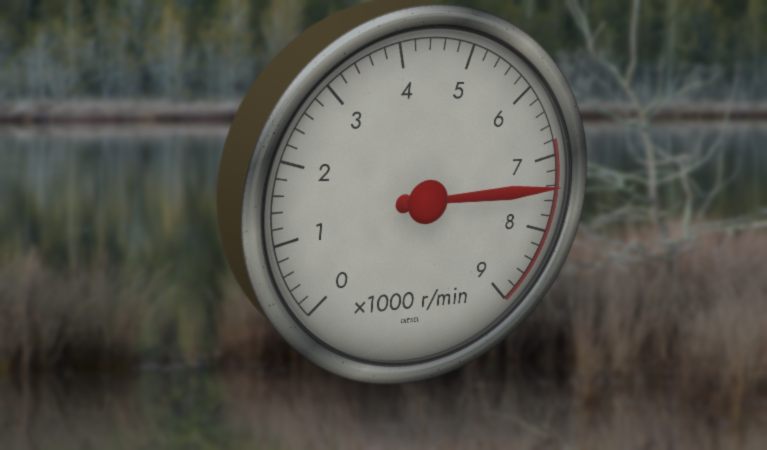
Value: {"value": 7400, "unit": "rpm"}
